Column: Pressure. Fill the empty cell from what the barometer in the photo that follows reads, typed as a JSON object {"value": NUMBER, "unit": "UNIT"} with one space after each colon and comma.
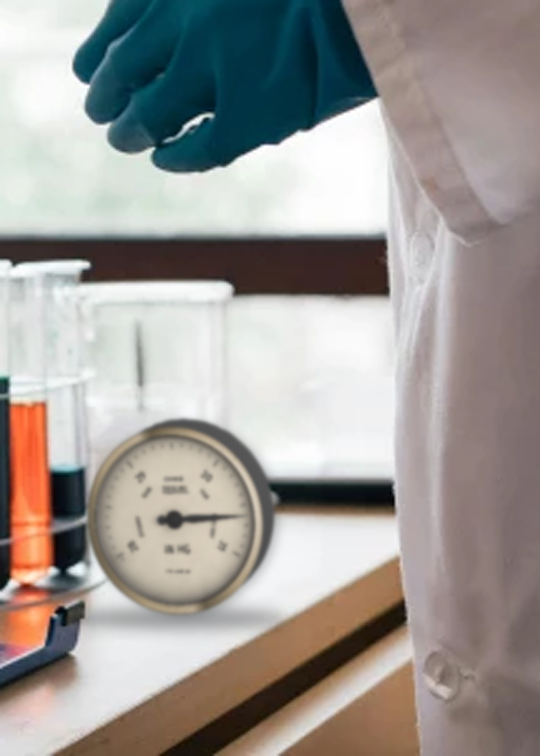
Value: {"value": 30.6, "unit": "inHg"}
